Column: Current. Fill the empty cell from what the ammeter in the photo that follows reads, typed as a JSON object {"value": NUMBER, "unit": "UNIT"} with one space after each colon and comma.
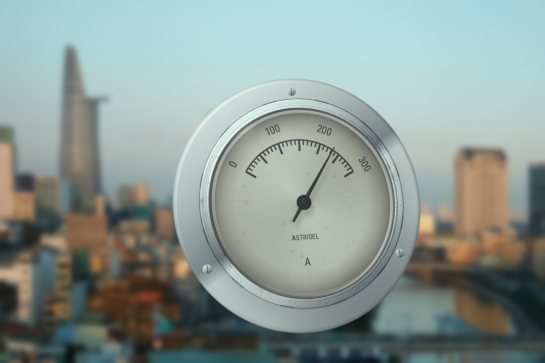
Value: {"value": 230, "unit": "A"}
